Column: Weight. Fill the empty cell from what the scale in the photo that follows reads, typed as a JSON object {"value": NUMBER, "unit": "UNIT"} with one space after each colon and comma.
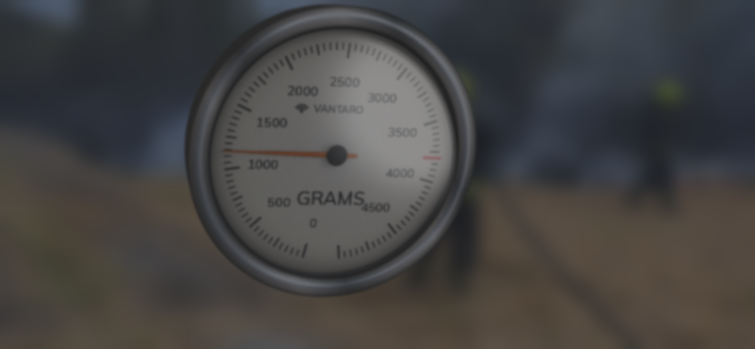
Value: {"value": 1150, "unit": "g"}
